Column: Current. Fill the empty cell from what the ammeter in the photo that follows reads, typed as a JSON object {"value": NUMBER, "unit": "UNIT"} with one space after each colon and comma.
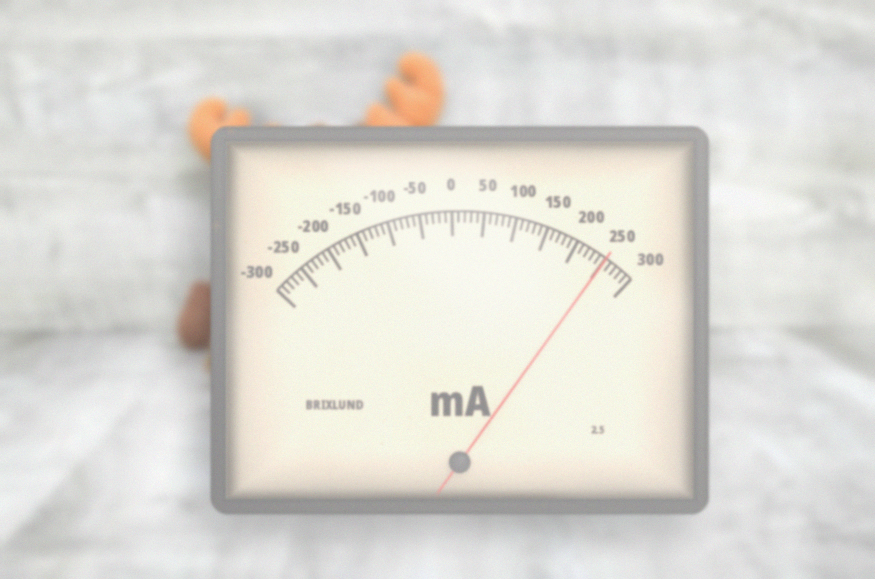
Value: {"value": 250, "unit": "mA"}
